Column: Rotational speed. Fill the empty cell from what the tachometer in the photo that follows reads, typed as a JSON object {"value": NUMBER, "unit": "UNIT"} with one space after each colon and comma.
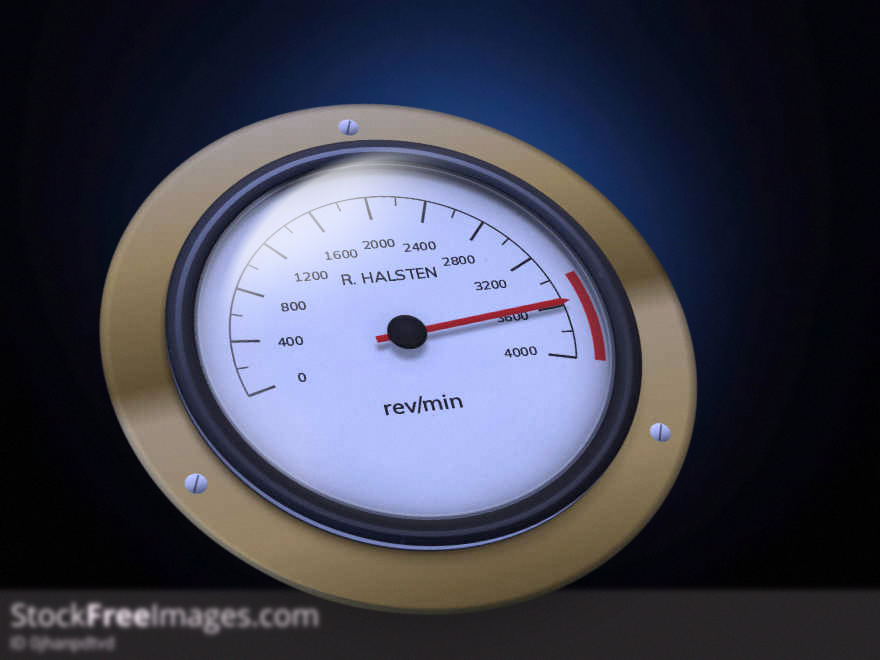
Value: {"value": 3600, "unit": "rpm"}
